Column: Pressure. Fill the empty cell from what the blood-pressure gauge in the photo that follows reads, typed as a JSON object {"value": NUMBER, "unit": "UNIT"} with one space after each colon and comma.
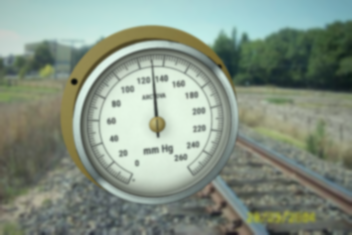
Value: {"value": 130, "unit": "mmHg"}
